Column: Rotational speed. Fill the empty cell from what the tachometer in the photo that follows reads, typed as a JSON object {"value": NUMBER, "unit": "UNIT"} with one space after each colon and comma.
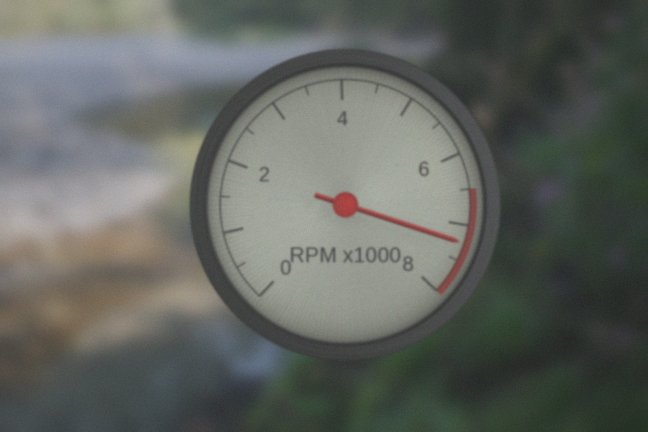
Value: {"value": 7250, "unit": "rpm"}
